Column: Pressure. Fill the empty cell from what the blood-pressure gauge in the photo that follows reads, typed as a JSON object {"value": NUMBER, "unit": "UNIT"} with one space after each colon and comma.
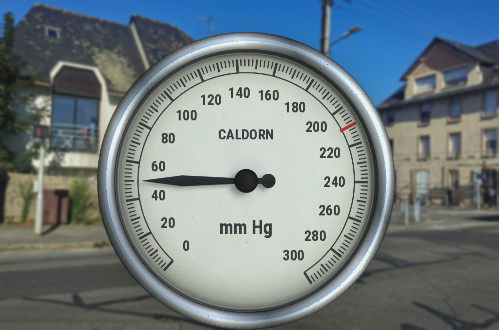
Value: {"value": 50, "unit": "mmHg"}
